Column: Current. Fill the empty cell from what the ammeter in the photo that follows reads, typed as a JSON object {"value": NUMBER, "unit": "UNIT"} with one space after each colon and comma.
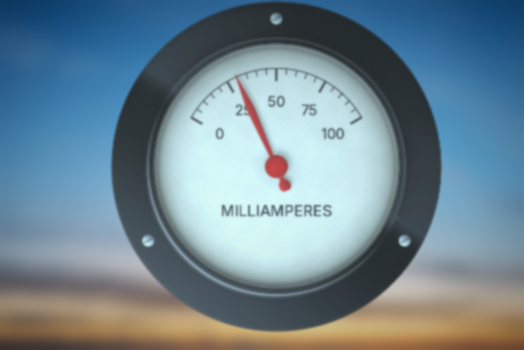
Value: {"value": 30, "unit": "mA"}
